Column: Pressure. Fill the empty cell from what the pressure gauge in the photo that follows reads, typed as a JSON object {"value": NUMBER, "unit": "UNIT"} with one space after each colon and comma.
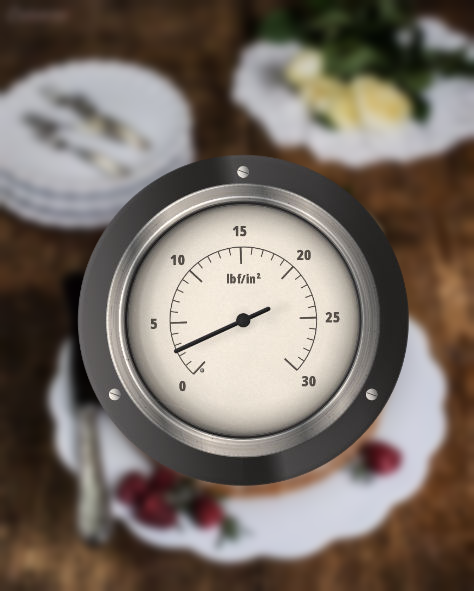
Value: {"value": 2.5, "unit": "psi"}
